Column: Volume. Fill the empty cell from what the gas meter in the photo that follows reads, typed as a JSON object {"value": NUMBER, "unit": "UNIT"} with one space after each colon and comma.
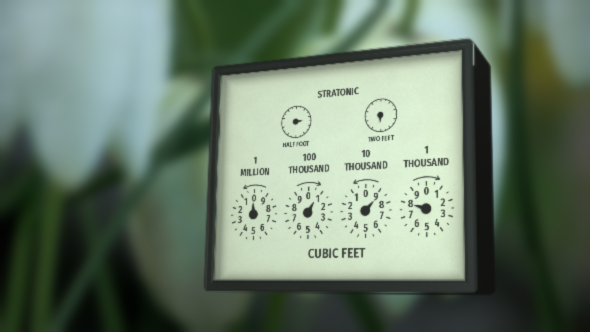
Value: {"value": 8800, "unit": "ft³"}
